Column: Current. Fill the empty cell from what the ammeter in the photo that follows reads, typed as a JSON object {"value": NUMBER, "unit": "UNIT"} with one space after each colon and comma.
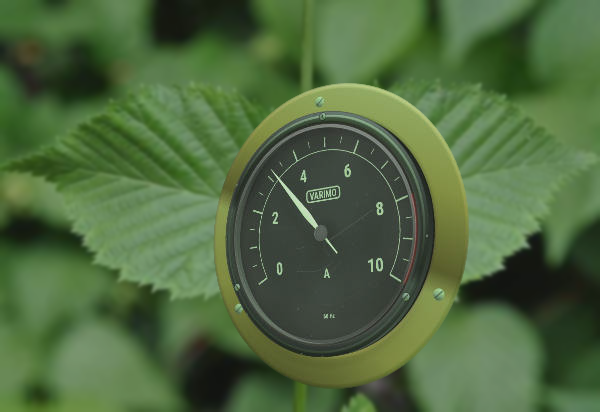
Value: {"value": 3.25, "unit": "A"}
